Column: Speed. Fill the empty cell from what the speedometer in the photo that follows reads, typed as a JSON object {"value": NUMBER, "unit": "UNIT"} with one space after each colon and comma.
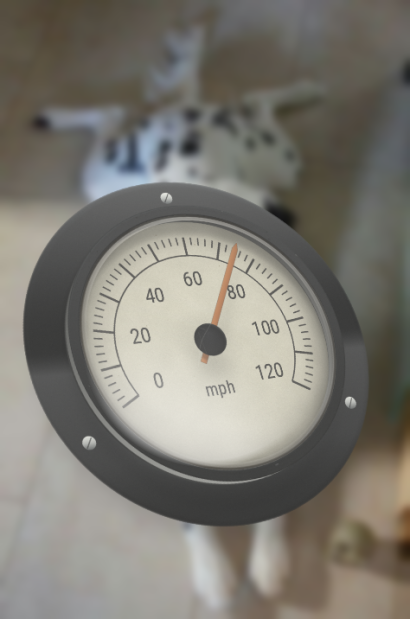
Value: {"value": 74, "unit": "mph"}
